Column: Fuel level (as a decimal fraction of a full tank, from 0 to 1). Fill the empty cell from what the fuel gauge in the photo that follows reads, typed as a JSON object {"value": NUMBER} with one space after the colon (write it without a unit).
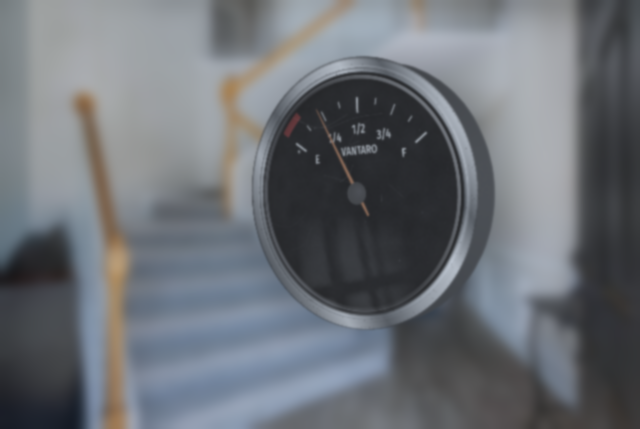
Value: {"value": 0.25}
